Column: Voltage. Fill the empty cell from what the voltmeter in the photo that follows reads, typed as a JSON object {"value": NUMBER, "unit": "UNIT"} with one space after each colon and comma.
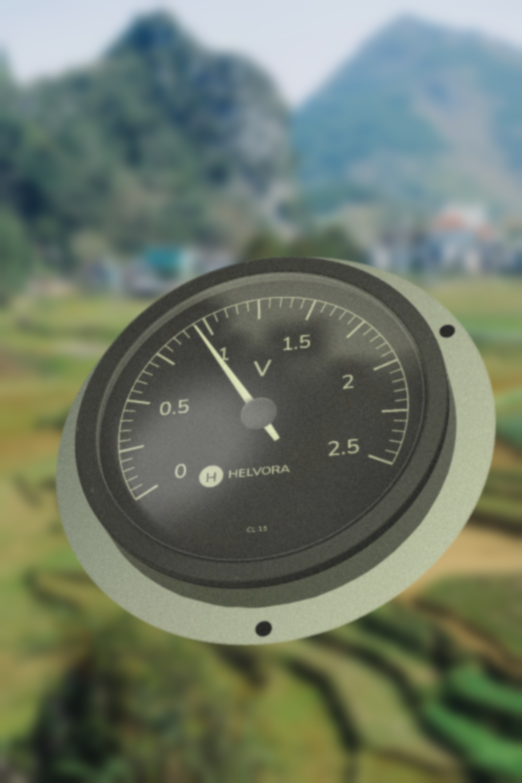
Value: {"value": 0.95, "unit": "V"}
